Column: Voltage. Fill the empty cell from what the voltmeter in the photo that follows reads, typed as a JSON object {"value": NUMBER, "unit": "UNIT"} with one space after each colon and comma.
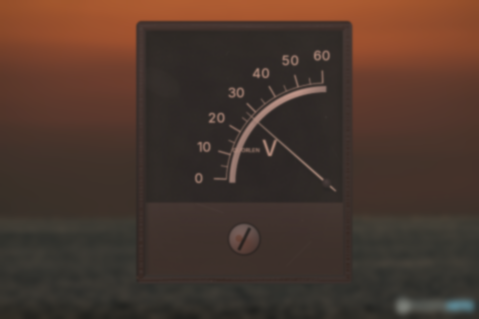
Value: {"value": 27.5, "unit": "V"}
